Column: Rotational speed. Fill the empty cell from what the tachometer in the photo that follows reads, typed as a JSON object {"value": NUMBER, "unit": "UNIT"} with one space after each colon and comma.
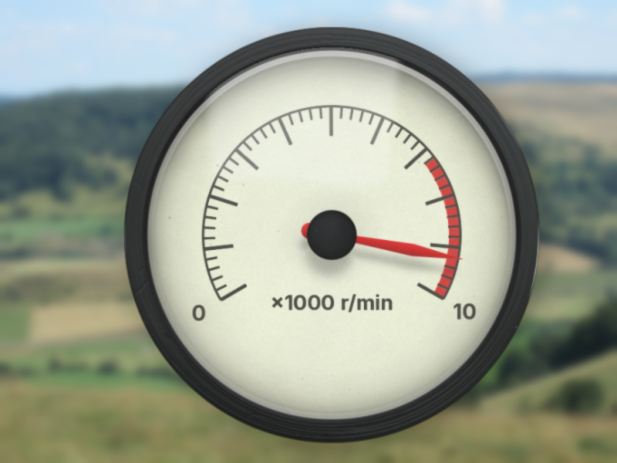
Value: {"value": 9200, "unit": "rpm"}
